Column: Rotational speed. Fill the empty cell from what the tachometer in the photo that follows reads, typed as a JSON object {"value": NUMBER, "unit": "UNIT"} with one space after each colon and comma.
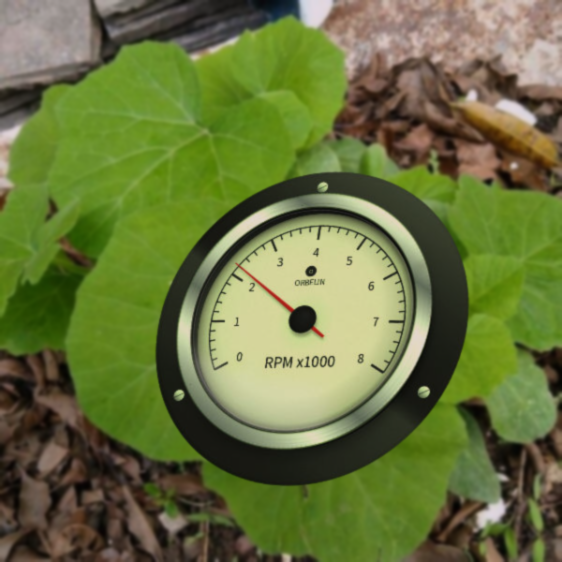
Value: {"value": 2200, "unit": "rpm"}
